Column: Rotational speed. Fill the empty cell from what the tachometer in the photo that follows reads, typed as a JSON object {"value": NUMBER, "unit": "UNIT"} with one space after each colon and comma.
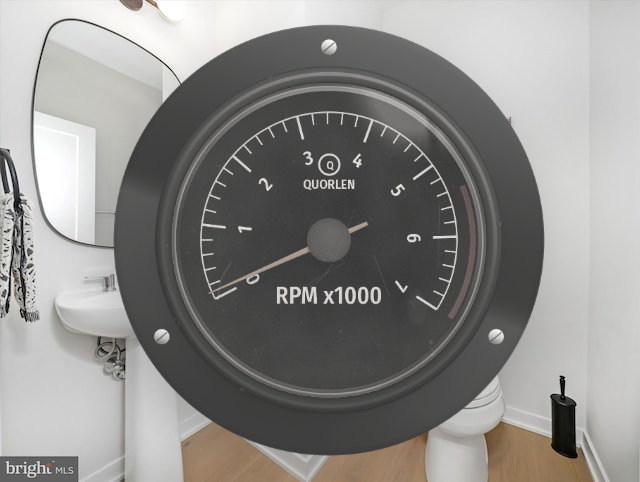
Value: {"value": 100, "unit": "rpm"}
